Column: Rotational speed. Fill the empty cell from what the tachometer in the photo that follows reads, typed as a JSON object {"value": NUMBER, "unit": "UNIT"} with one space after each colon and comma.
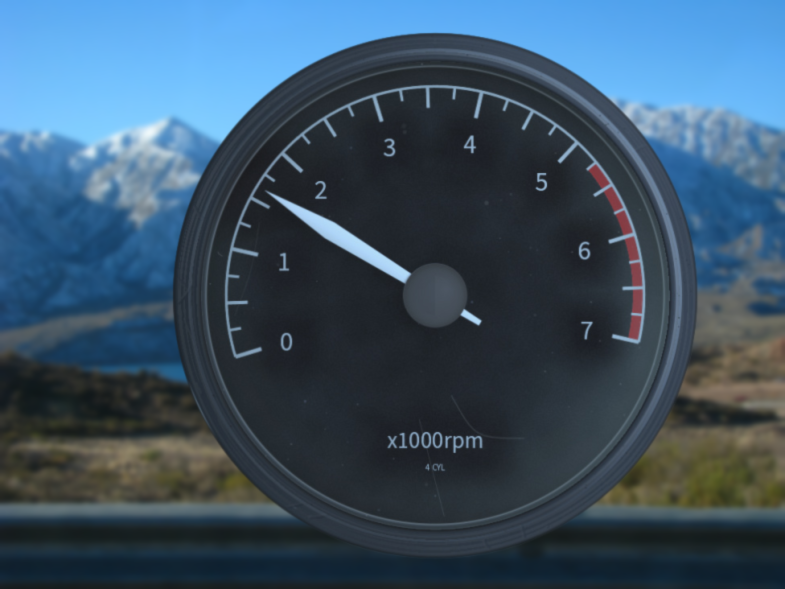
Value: {"value": 1625, "unit": "rpm"}
